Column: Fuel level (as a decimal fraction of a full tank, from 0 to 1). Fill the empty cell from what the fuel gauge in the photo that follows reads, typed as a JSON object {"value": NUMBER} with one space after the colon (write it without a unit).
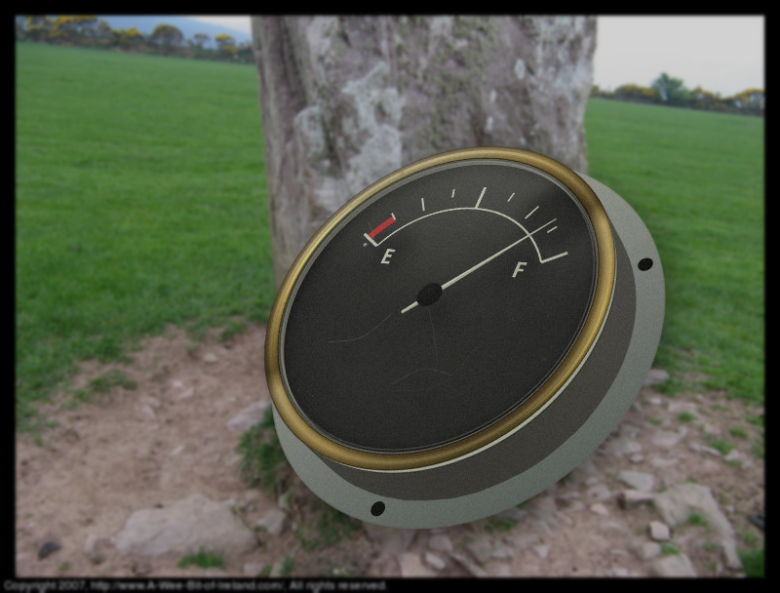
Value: {"value": 0.875}
